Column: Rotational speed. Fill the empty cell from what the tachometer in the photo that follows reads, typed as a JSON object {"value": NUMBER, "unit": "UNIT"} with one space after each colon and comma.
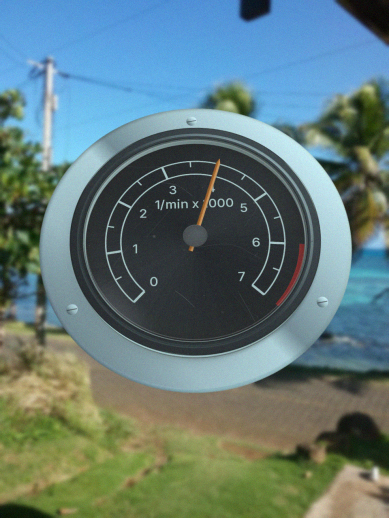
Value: {"value": 4000, "unit": "rpm"}
